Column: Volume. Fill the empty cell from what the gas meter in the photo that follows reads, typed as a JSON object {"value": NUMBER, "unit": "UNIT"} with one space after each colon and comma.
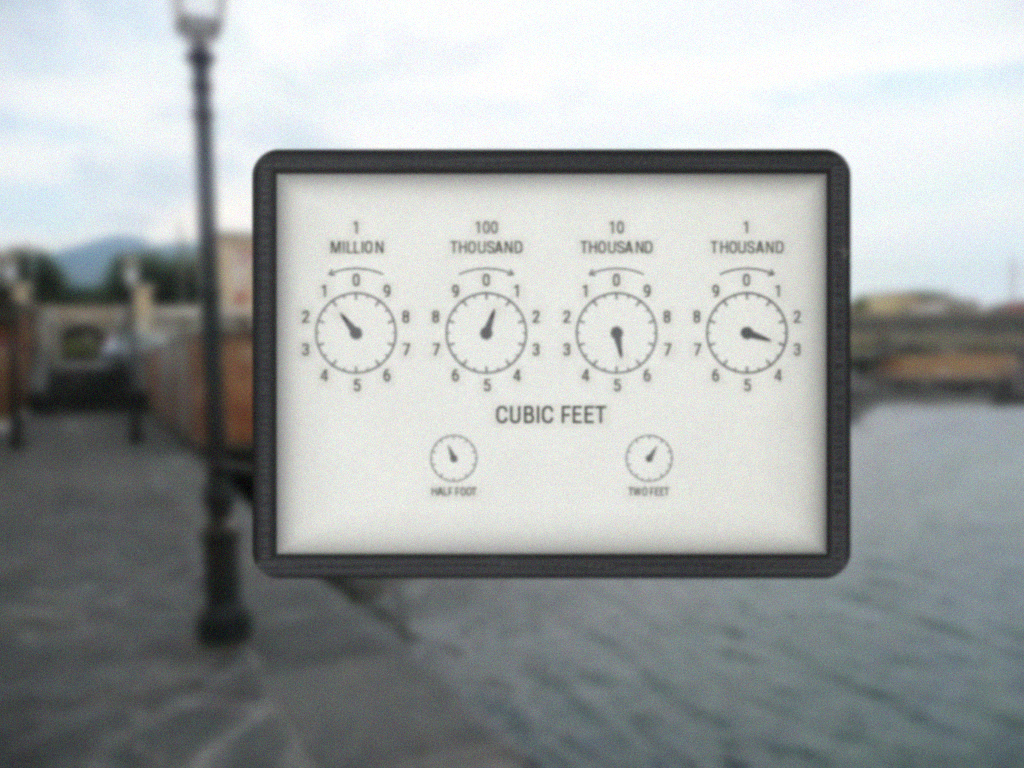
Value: {"value": 105300, "unit": "ft³"}
